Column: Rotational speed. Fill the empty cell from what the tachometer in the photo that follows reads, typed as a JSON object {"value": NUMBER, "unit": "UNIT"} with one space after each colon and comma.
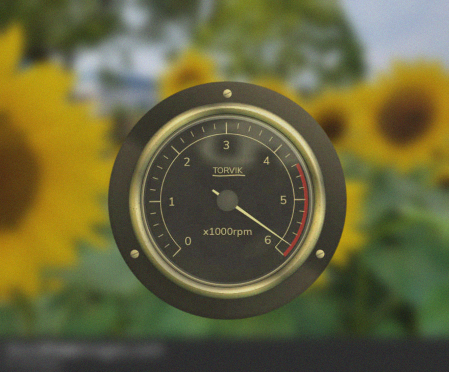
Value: {"value": 5800, "unit": "rpm"}
